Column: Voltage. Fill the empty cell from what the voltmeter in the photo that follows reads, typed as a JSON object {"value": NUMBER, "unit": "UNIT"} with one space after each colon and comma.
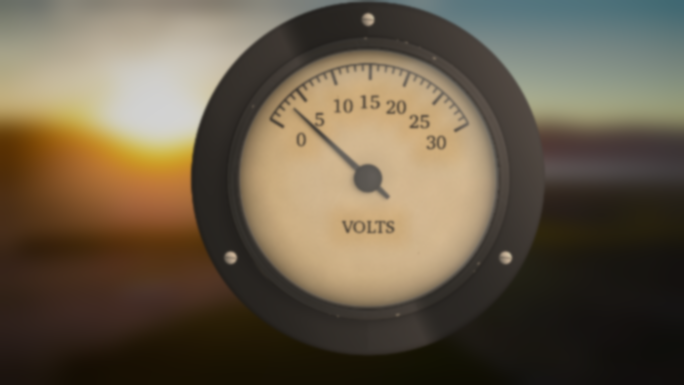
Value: {"value": 3, "unit": "V"}
